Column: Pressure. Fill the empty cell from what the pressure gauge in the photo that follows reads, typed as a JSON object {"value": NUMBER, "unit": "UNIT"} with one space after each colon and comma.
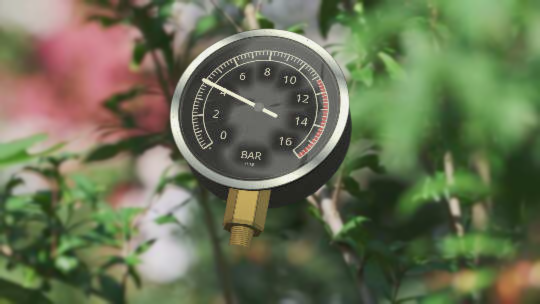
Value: {"value": 4, "unit": "bar"}
